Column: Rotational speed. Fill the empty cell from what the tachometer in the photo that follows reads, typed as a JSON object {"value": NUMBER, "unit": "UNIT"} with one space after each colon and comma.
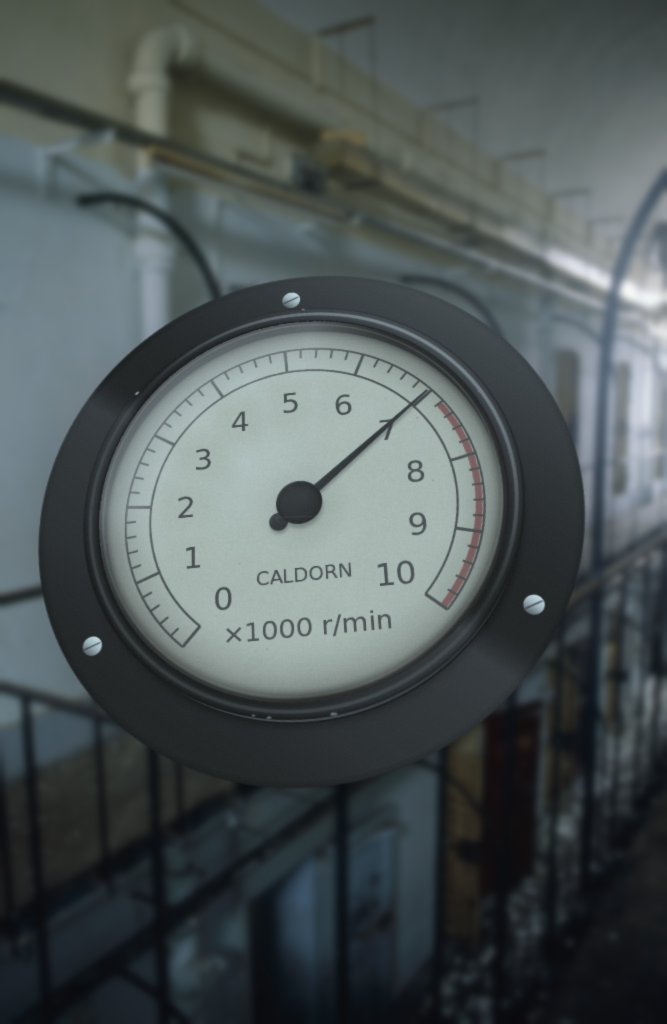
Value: {"value": 7000, "unit": "rpm"}
